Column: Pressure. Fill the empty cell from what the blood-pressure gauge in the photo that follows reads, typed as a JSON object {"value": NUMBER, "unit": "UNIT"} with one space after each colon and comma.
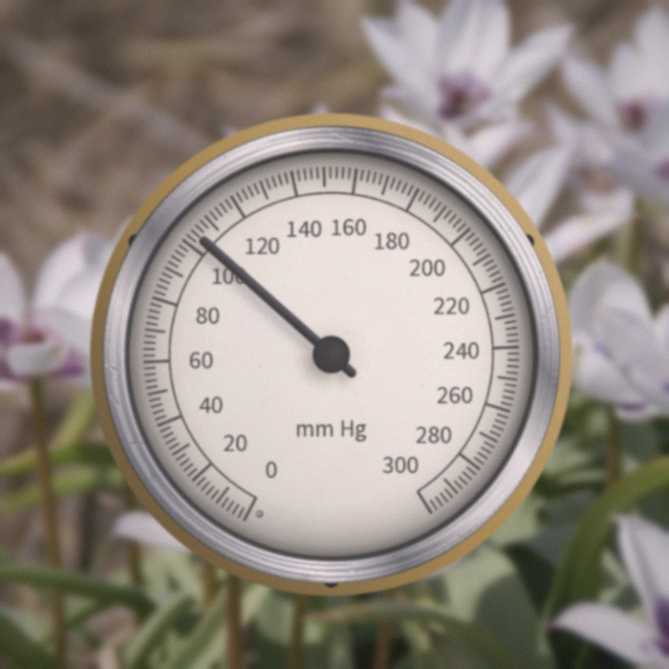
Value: {"value": 104, "unit": "mmHg"}
